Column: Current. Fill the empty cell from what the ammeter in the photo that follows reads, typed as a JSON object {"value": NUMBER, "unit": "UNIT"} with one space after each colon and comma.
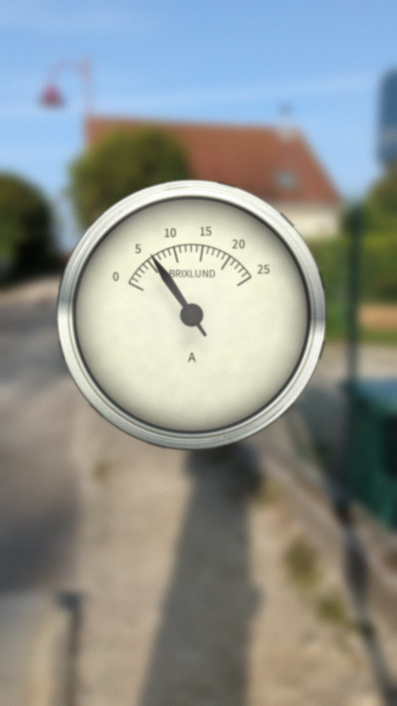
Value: {"value": 6, "unit": "A"}
